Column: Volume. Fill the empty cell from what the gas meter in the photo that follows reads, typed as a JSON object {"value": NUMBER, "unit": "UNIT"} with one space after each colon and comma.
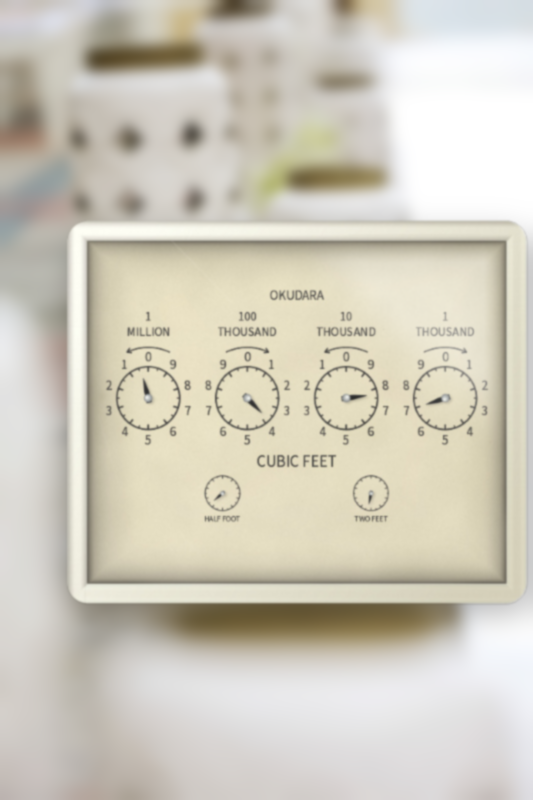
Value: {"value": 37700, "unit": "ft³"}
